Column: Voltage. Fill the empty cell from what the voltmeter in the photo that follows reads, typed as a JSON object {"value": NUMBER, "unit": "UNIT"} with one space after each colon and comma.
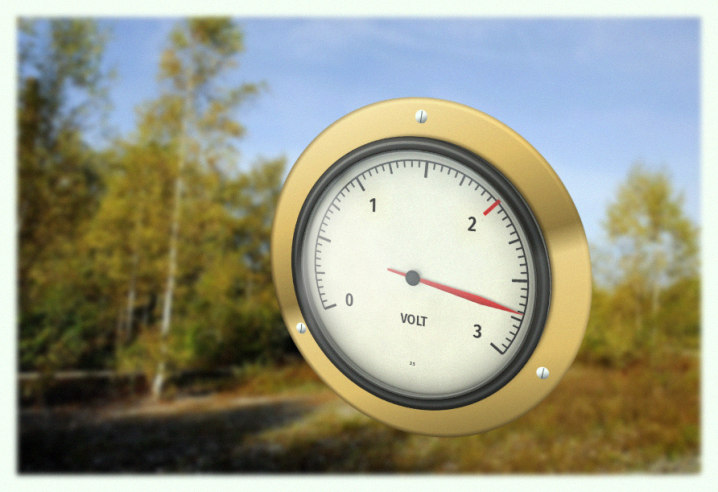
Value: {"value": 2.7, "unit": "V"}
